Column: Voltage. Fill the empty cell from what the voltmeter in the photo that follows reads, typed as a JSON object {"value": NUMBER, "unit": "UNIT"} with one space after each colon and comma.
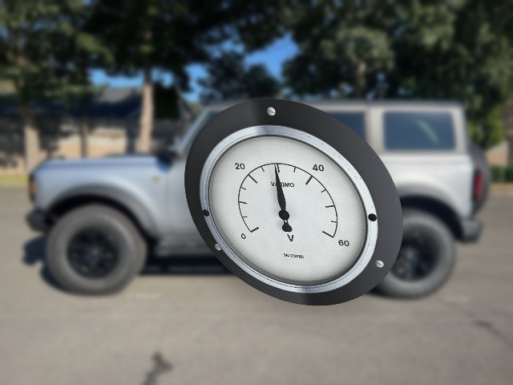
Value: {"value": 30, "unit": "V"}
